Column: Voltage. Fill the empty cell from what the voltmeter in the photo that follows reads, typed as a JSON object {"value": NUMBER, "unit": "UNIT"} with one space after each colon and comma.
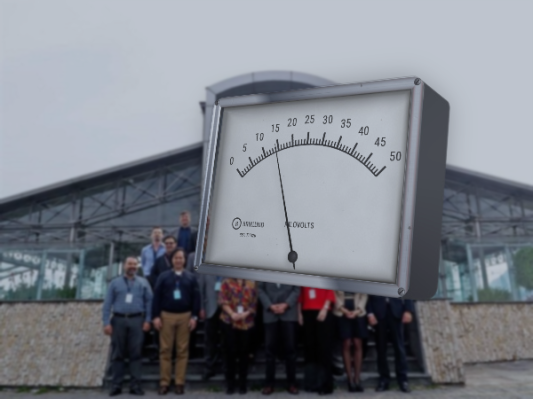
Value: {"value": 15, "unit": "kV"}
